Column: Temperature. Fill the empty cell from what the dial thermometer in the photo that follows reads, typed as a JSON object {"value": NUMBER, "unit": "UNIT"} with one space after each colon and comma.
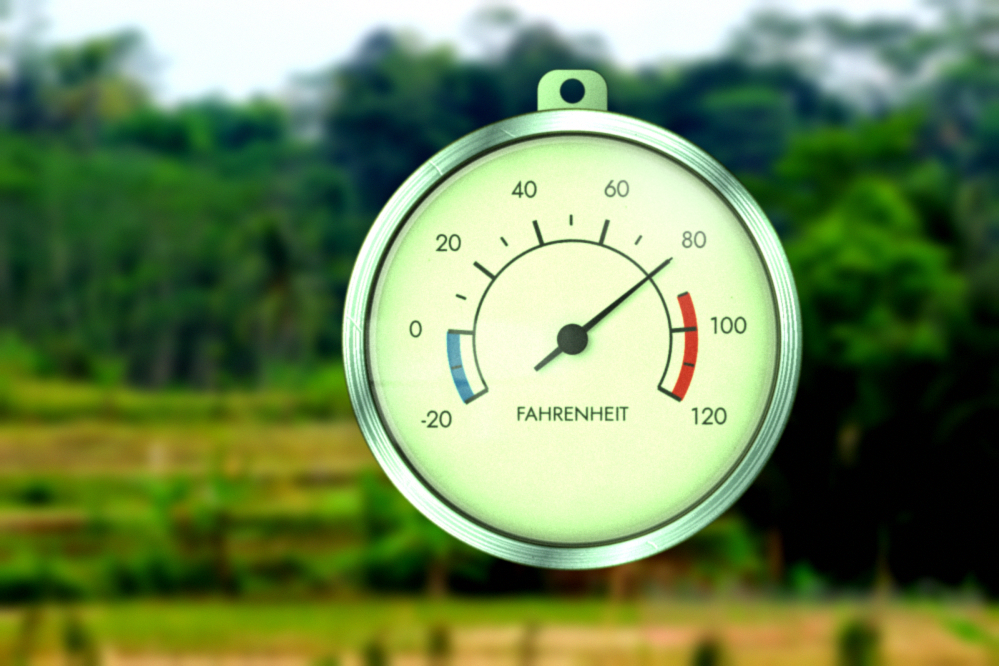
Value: {"value": 80, "unit": "°F"}
